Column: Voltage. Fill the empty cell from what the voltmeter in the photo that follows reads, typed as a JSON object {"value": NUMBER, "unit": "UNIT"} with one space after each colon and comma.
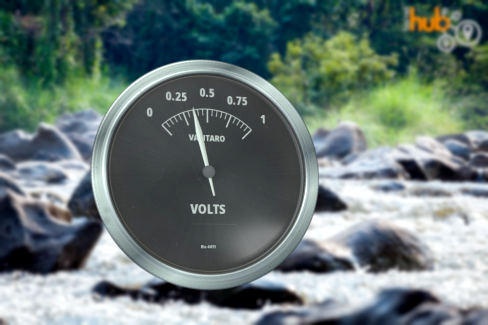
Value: {"value": 0.35, "unit": "V"}
